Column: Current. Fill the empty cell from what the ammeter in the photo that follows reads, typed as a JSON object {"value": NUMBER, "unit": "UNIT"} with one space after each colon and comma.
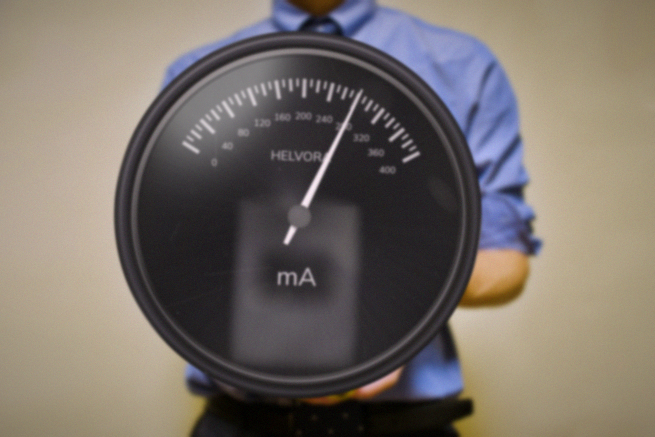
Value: {"value": 280, "unit": "mA"}
